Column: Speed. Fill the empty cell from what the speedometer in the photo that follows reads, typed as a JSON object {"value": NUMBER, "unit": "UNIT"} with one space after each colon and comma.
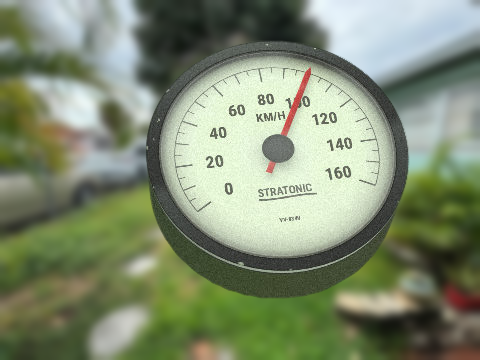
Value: {"value": 100, "unit": "km/h"}
